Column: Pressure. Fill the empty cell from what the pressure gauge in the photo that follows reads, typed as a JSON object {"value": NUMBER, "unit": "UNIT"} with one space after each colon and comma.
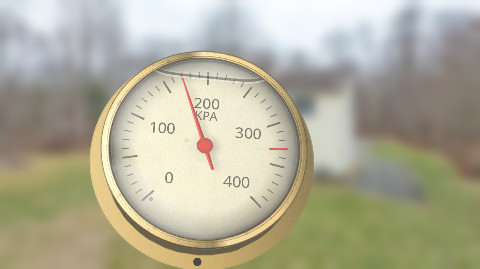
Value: {"value": 170, "unit": "kPa"}
